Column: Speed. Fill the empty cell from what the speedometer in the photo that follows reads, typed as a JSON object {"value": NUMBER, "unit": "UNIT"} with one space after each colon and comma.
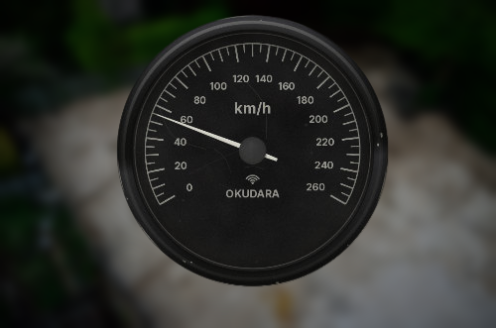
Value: {"value": 55, "unit": "km/h"}
